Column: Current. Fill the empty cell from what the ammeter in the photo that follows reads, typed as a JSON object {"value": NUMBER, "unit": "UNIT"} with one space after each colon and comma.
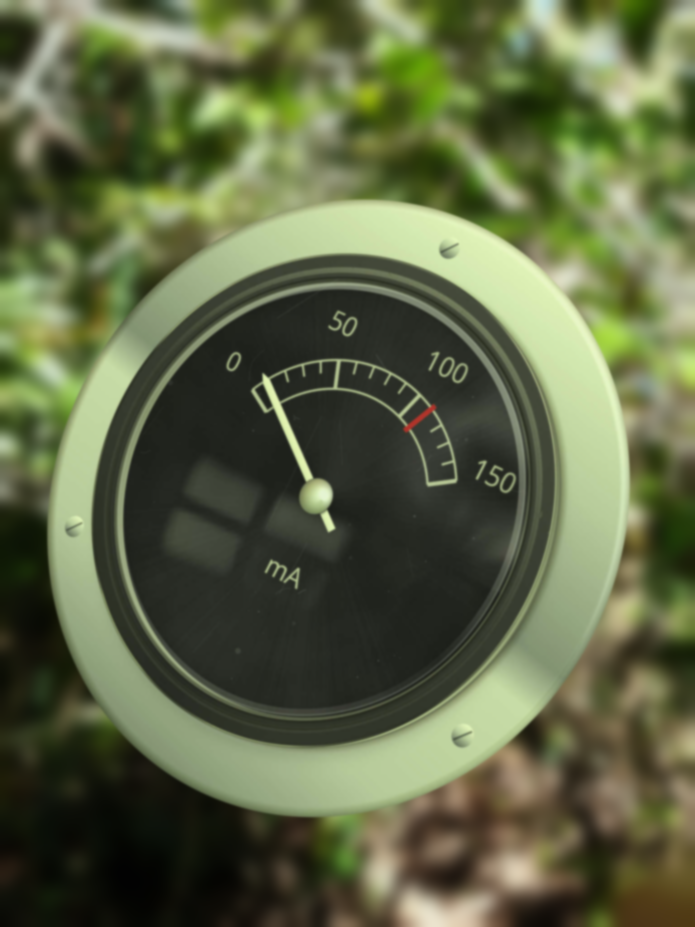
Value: {"value": 10, "unit": "mA"}
